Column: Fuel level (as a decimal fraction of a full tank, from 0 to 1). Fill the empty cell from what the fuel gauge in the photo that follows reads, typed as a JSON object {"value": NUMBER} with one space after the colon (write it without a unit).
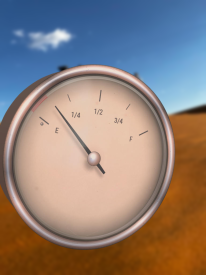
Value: {"value": 0.125}
